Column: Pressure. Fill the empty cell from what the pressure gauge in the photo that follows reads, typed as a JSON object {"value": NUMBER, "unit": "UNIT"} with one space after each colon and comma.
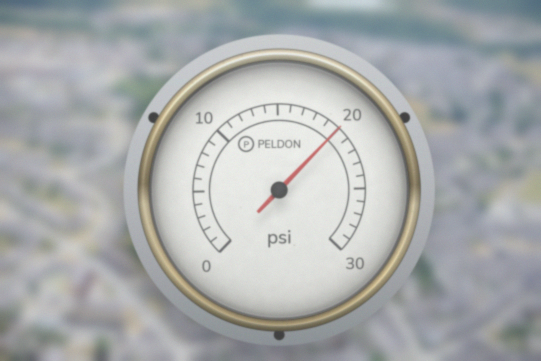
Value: {"value": 20, "unit": "psi"}
